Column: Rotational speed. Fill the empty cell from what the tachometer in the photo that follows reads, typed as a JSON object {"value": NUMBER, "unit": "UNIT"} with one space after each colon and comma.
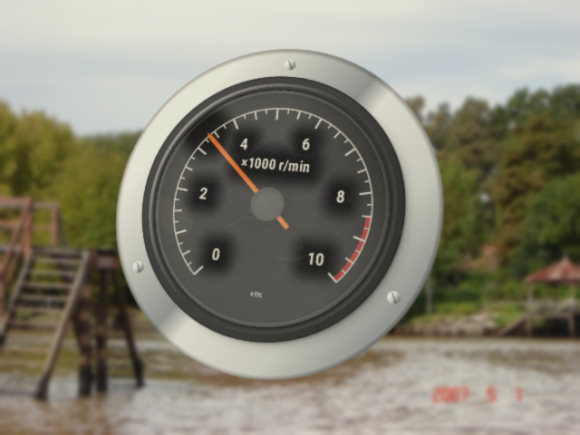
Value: {"value": 3375, "unit": "rpm"}
